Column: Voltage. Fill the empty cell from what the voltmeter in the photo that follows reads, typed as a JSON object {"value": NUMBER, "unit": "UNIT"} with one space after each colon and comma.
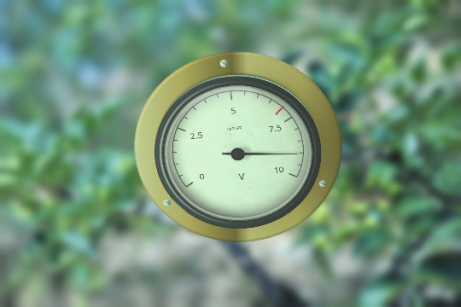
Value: {"value": 9, "unit": "V"}
